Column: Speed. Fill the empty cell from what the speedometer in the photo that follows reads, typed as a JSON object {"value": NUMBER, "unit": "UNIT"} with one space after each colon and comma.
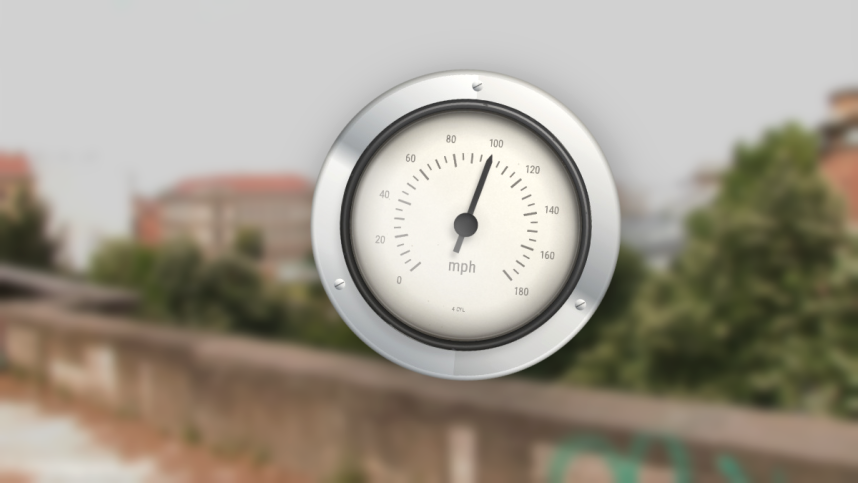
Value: {"value": 100, "unit": "mph"}
